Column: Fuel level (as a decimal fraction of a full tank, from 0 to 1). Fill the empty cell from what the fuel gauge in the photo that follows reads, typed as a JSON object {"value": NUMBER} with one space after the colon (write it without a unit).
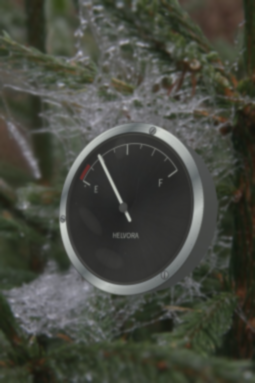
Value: {"value": 0.25}
